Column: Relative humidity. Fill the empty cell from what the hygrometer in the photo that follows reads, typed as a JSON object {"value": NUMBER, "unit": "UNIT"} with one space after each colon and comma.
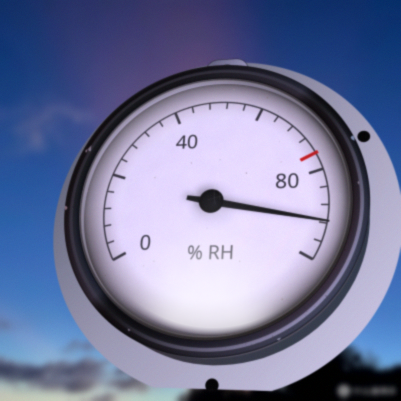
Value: {"value": 92, "unit": "%"}
